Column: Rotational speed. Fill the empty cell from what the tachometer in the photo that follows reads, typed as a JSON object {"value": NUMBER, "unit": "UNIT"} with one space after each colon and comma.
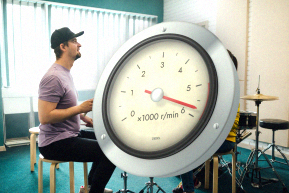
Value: {"value": 5750, "unit": "rpm"}
